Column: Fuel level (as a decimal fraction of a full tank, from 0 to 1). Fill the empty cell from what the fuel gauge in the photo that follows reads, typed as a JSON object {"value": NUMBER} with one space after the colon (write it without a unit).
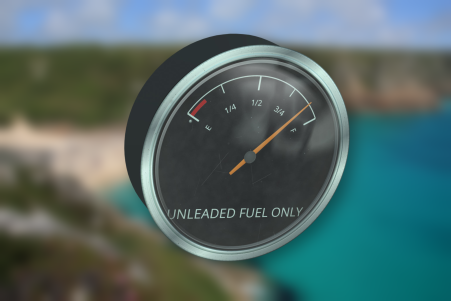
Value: {"value": 0.875}
